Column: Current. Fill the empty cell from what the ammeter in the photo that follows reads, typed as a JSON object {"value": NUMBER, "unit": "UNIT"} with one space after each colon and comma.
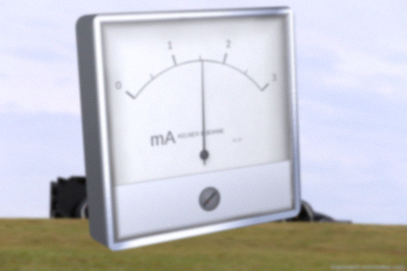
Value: {"value": 1.5, "unit": "mA"}
